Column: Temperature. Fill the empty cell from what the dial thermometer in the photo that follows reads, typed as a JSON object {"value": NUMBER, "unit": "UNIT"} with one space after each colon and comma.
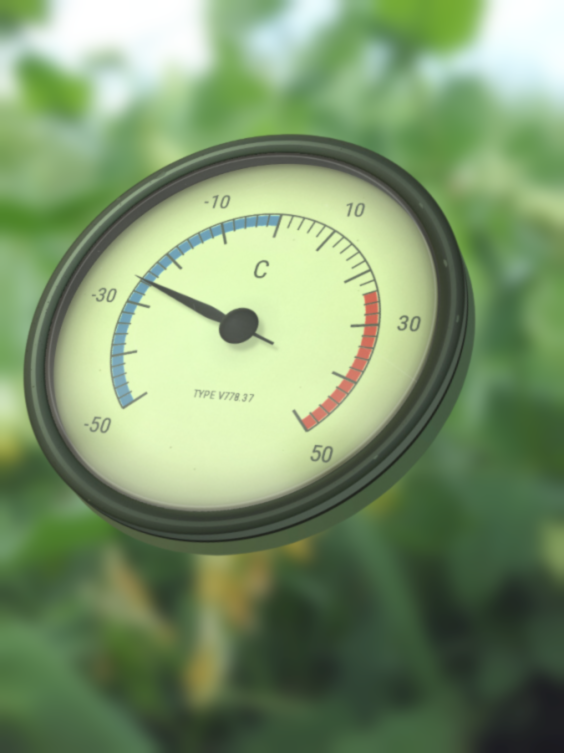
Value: {"value": -26, "unit": "°C"}
